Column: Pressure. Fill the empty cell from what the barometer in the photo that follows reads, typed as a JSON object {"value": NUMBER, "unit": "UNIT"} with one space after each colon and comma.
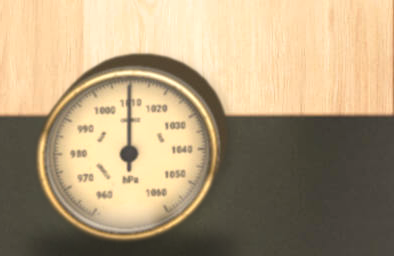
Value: {"value": 1010, "unit": "hPa"}
